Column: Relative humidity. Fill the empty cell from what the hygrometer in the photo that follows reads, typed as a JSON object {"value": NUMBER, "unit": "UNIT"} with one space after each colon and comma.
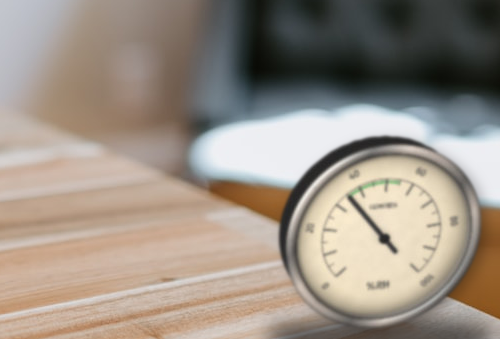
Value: {"value": 35, "unit": "%"}
